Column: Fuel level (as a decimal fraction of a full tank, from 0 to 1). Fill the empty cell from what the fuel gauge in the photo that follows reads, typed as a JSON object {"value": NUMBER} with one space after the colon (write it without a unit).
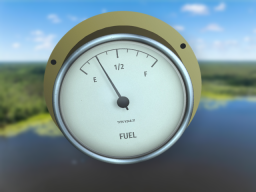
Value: {"value": 0.25}
